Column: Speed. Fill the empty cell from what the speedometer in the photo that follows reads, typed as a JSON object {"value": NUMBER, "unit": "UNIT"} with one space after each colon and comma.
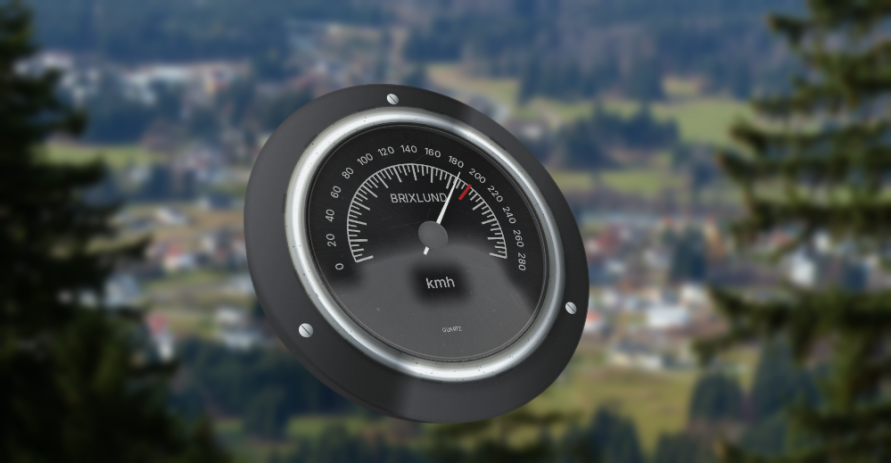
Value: {"value": 185, "unit": "km/h"}
